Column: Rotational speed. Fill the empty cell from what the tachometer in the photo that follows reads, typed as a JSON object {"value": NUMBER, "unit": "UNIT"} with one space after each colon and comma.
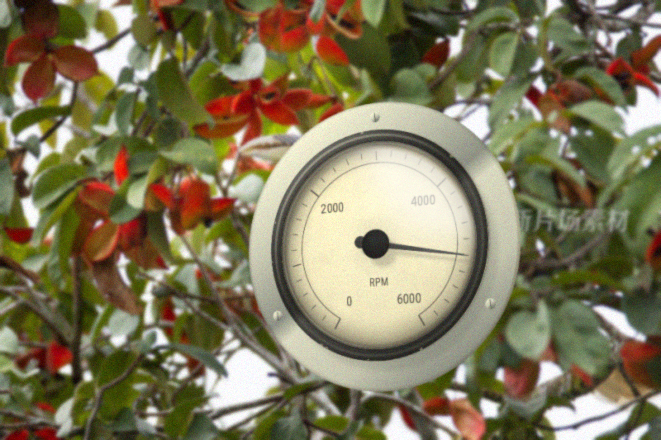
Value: {"value": 5000, "unit": "rpm"}
